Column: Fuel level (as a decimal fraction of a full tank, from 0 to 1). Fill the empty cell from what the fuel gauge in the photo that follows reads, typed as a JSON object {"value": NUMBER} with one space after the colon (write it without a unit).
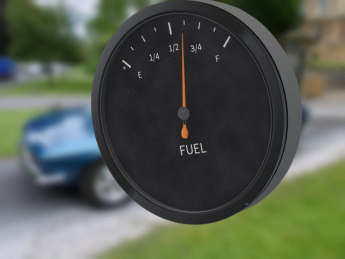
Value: {"value": 0.625}
